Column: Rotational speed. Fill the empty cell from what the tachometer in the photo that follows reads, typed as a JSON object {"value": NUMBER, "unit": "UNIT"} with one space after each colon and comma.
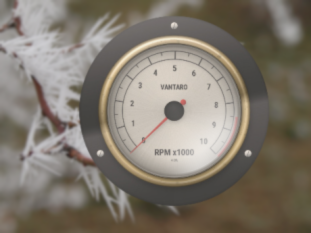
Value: {"value": 0, "unit": "rpm"}
